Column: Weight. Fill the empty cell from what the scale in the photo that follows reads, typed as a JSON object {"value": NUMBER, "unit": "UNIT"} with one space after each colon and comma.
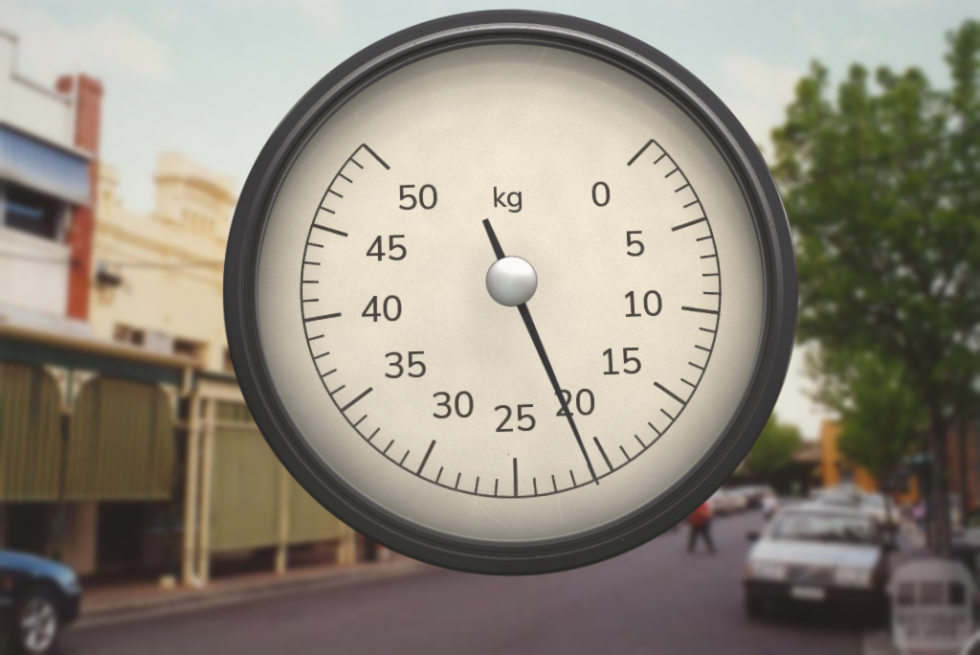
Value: {"value": 21, "unit": "kg"}
